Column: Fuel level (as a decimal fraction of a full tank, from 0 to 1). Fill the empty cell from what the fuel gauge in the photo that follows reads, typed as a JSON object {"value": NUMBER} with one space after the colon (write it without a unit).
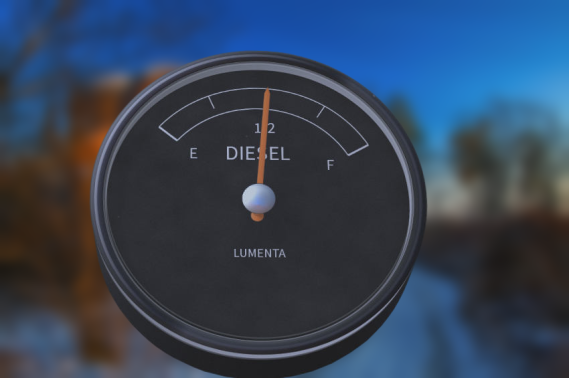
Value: {"value": 0.5}
